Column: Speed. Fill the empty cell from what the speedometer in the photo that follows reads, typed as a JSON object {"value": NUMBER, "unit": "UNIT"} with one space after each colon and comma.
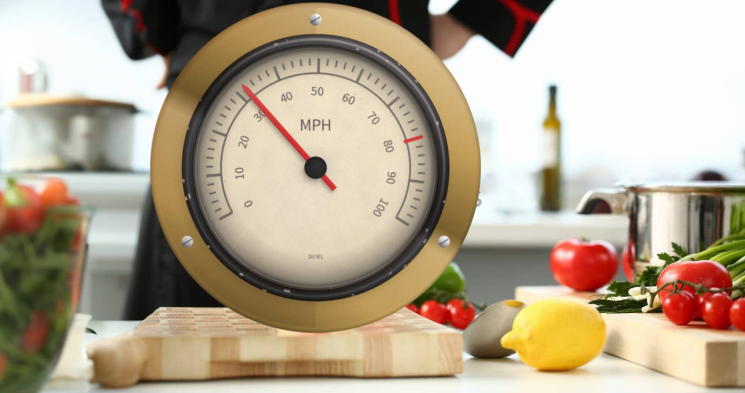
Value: {"value": 32, "unit": "mph"}
